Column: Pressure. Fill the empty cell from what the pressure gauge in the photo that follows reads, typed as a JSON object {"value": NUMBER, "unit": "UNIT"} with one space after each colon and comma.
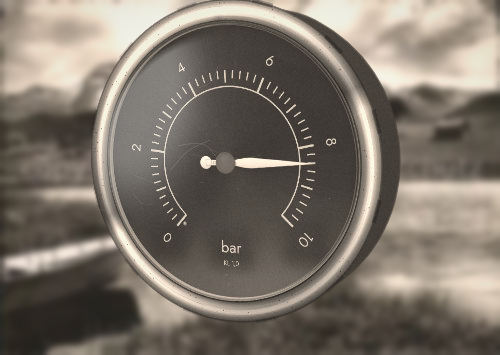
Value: {"value": 8.4, "unit": "bar"}
